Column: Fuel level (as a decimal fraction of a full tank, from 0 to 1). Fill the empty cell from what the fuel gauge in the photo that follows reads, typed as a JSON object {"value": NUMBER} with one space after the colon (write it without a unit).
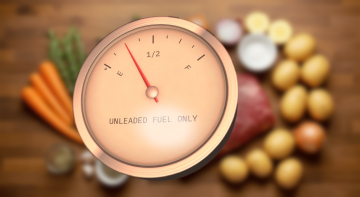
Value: {"value": 0.25}
